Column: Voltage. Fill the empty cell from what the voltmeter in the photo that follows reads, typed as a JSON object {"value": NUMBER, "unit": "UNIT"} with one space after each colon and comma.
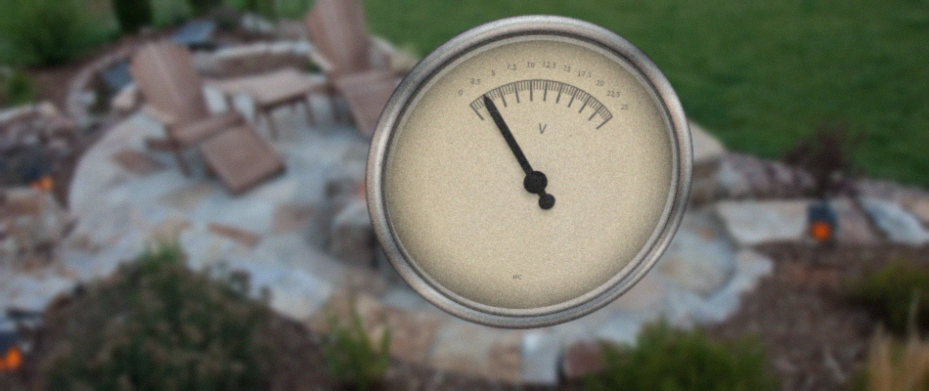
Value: {"value": 2.5, "unit": "V"}
